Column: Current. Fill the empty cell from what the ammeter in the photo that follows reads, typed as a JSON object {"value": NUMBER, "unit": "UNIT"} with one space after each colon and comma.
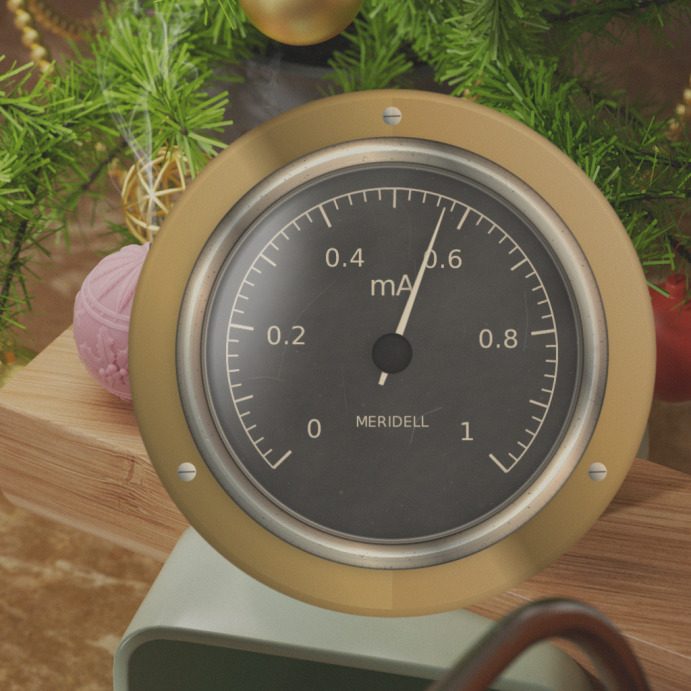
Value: {"value": 0.57, "unit": "mA"}
